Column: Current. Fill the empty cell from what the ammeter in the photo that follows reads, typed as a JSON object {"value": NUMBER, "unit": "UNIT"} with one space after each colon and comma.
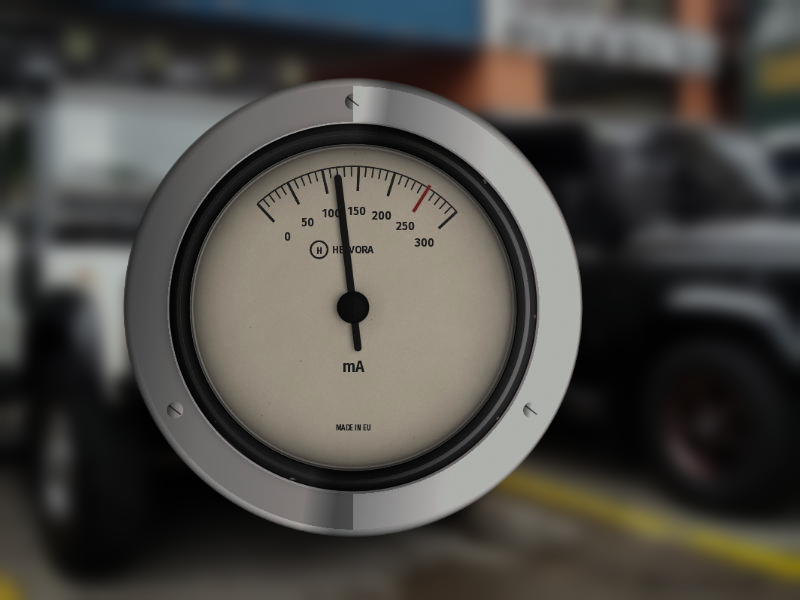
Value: {"value": 120, "unit": "mA"}
